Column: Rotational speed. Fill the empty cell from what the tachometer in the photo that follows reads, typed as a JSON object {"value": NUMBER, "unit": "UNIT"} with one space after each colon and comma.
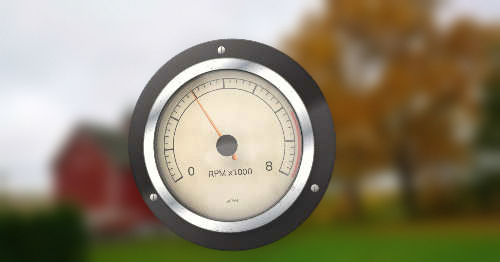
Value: {"value": 3000, "unit": "rpm"}
